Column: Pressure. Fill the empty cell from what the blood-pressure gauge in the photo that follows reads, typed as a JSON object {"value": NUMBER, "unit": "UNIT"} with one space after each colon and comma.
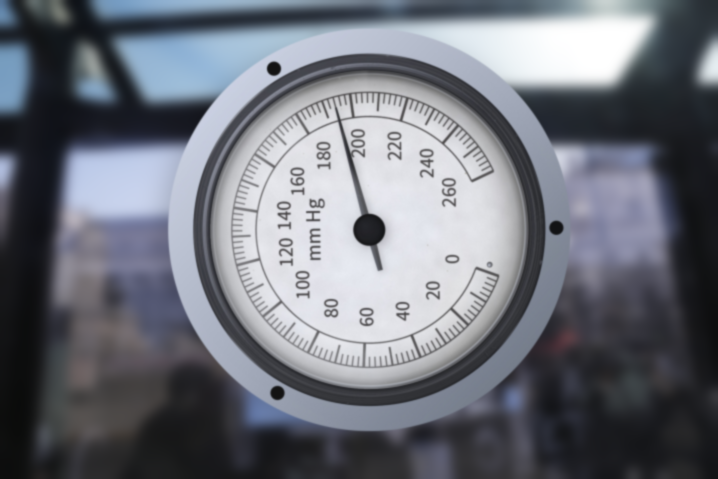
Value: {"value": 194, "unit": "mmHg"}
